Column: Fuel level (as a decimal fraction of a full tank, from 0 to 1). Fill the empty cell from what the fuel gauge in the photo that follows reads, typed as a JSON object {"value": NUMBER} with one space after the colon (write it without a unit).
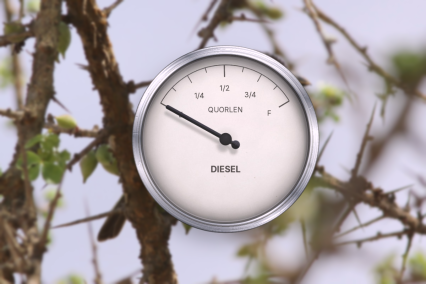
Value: {"value": 0}
